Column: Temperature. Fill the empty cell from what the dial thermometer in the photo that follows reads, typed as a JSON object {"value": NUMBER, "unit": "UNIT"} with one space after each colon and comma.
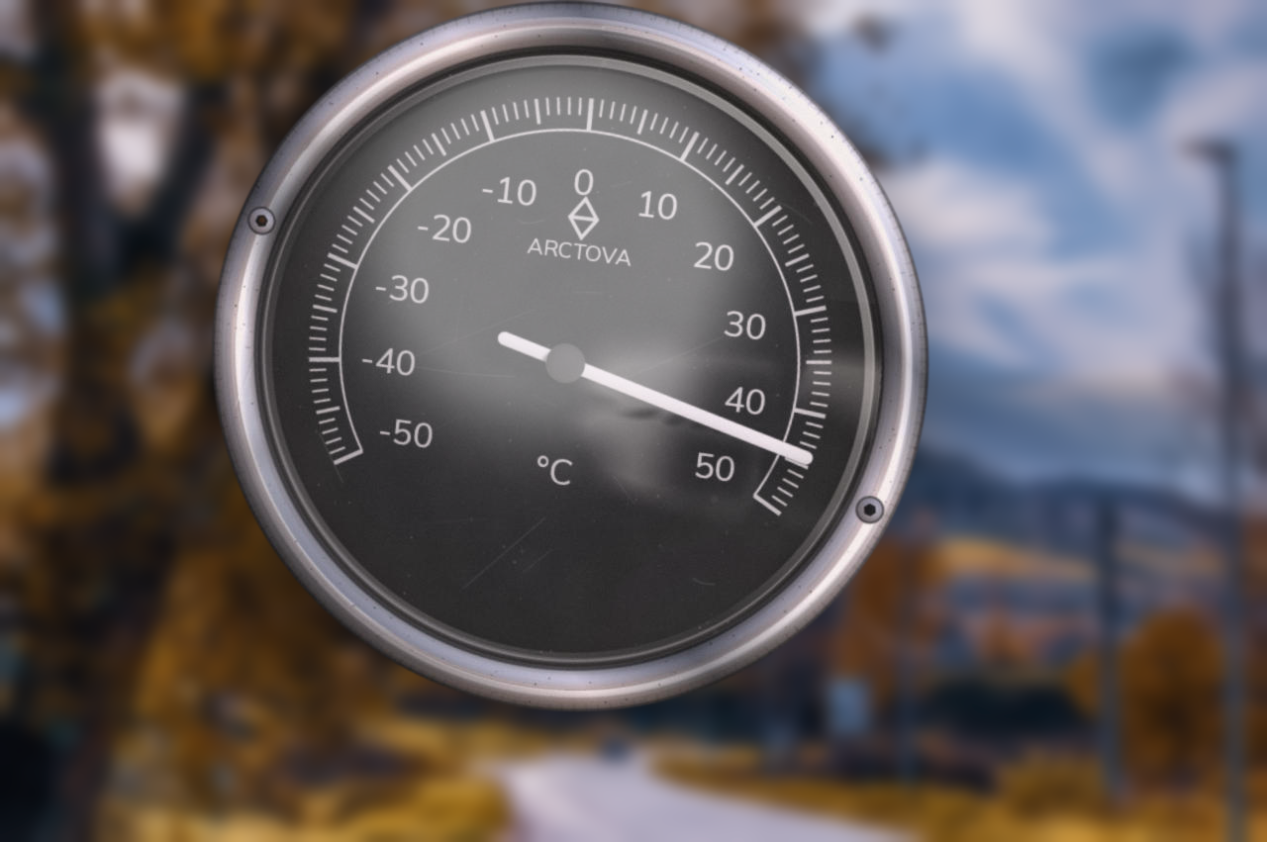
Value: {"value": 44, "unit": "°C"}
